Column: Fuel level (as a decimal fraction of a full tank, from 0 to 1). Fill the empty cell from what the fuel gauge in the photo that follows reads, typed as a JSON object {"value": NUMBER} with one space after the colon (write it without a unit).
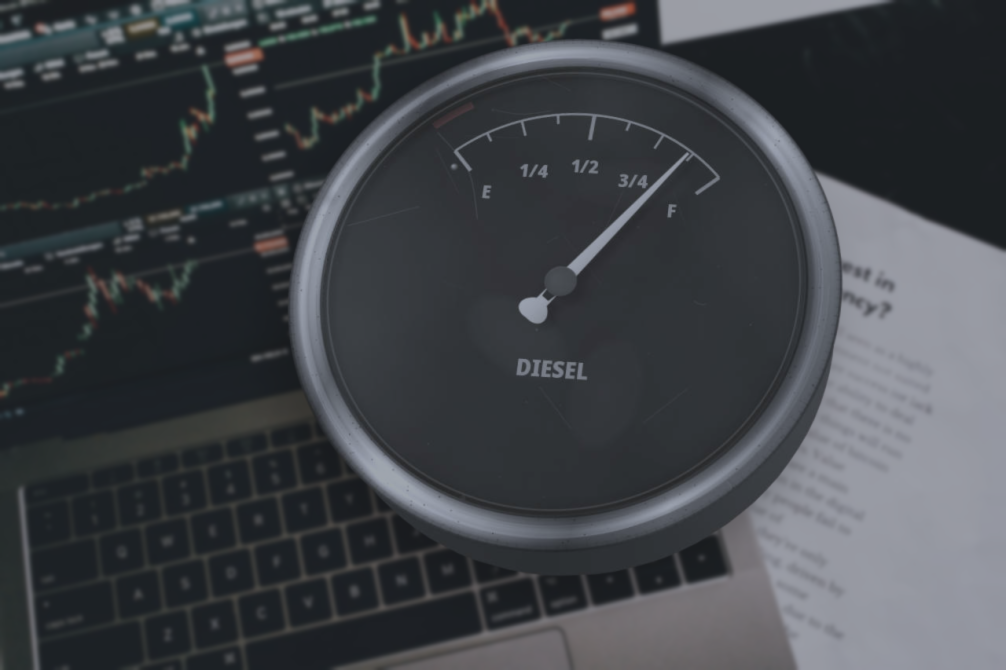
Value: {"value": 0.875}
